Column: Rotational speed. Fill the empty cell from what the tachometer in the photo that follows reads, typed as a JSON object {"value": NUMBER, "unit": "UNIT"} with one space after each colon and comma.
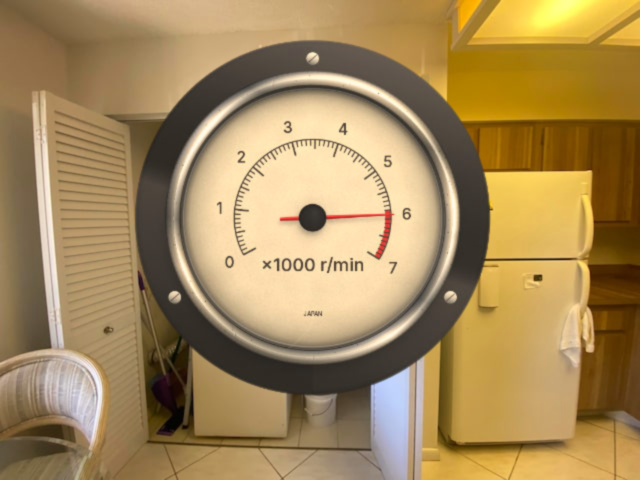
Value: {"value": 6000, "unit": "rpm"}
